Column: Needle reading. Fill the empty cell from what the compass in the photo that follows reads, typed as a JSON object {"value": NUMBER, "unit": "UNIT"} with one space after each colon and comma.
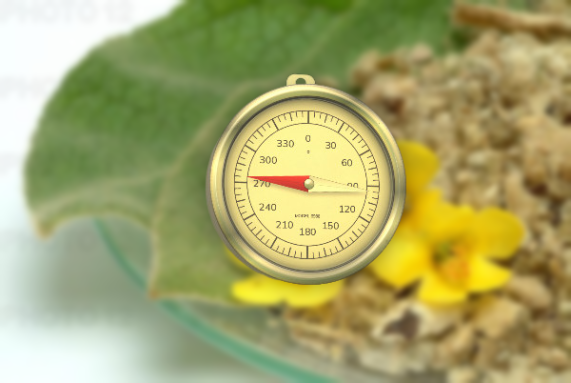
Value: {"value": 275, "unit": "°"}
